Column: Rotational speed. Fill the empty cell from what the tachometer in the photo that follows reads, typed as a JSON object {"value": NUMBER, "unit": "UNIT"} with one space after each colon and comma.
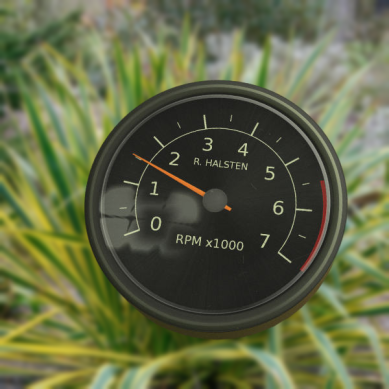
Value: {"value": 1500, "unit": "rpm"}
